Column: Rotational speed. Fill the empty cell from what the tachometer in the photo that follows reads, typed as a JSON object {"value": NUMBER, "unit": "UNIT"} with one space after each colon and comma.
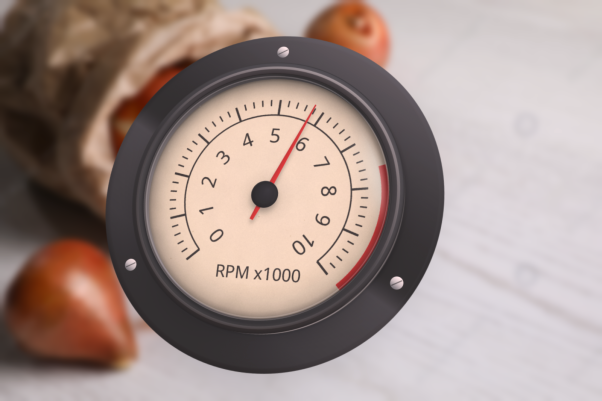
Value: {"value": 5800, "unit": "rpm"}
